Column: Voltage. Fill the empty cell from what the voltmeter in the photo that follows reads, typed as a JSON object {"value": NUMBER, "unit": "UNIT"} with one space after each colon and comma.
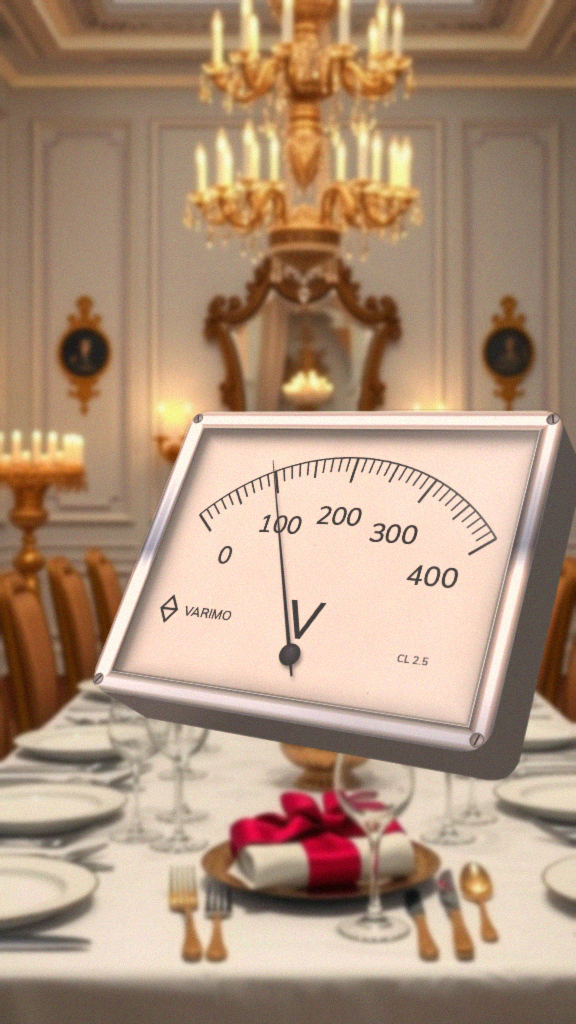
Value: {"value": 100, "unit": "V"}
